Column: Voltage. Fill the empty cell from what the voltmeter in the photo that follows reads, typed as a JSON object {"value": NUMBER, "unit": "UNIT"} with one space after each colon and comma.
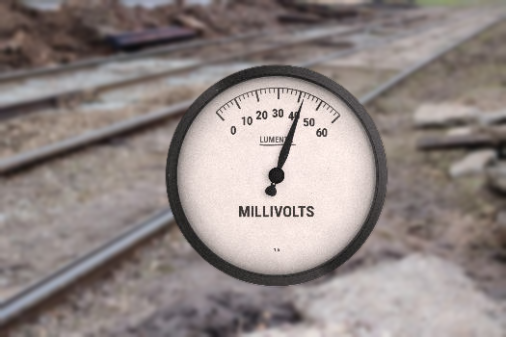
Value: {"value": 42, "unit": "mV"}
